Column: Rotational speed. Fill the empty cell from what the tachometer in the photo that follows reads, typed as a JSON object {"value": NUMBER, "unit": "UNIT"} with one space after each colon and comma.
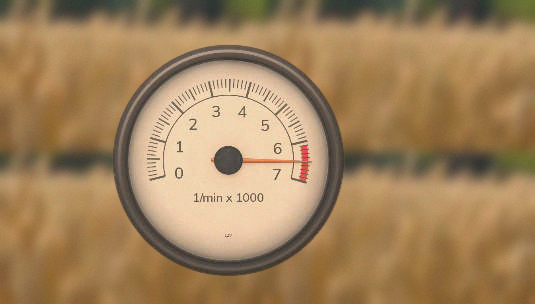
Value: {"value": 6500, "unit": "rpm"}
